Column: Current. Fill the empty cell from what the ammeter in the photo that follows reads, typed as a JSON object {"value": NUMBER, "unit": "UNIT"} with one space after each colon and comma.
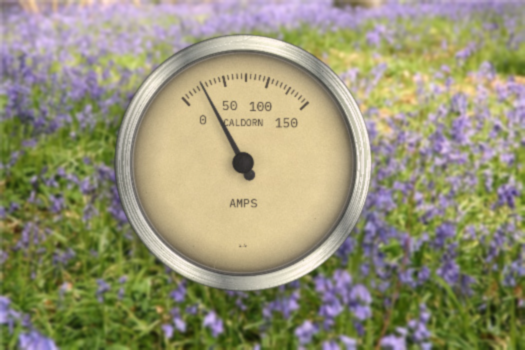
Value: {"value": 25, "unit": "A"}
